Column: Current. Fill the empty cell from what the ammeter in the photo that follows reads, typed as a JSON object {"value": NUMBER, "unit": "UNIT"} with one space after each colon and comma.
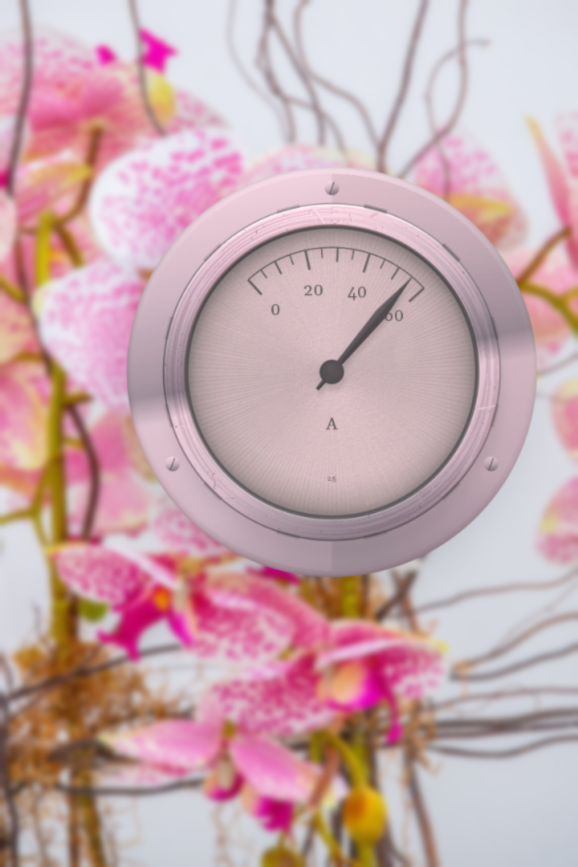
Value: {"value": 55, "unit": "A"}
